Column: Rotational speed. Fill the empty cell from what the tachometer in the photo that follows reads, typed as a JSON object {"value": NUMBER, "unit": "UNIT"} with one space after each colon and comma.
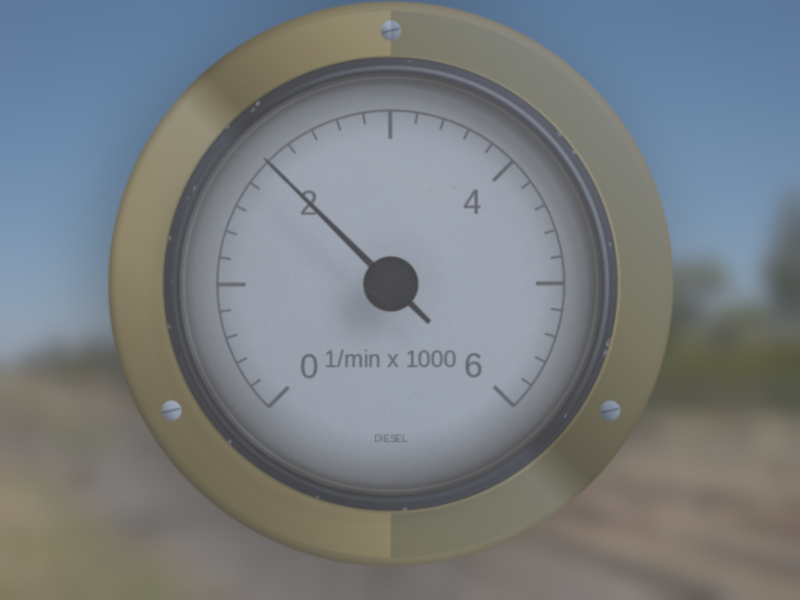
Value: {"value": 2000, "unit": "rpm"}
